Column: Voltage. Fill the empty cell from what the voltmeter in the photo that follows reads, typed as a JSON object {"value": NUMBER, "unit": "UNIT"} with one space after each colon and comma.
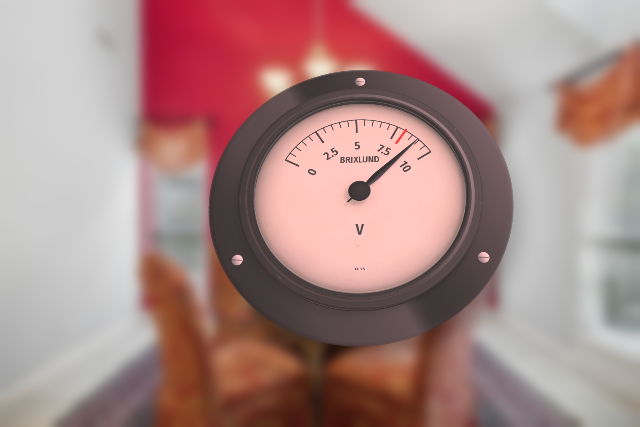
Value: {"value": 9, "unit": "V"}
